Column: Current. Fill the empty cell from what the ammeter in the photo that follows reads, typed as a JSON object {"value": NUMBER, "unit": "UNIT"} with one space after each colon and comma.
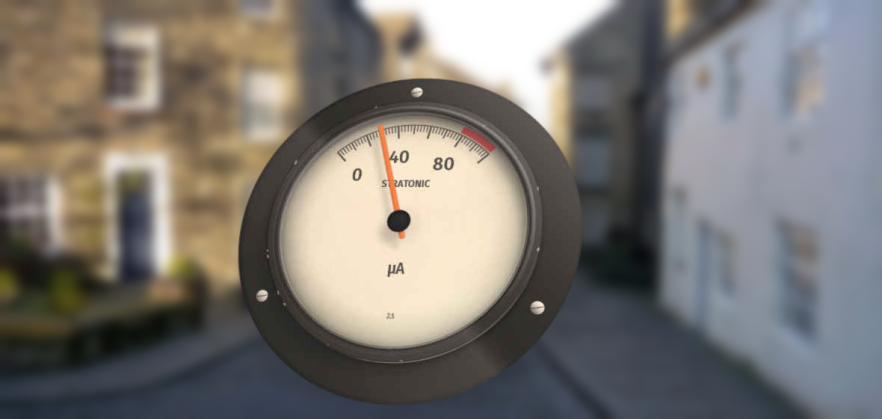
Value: {"value": 30, "unit": "µA"}
